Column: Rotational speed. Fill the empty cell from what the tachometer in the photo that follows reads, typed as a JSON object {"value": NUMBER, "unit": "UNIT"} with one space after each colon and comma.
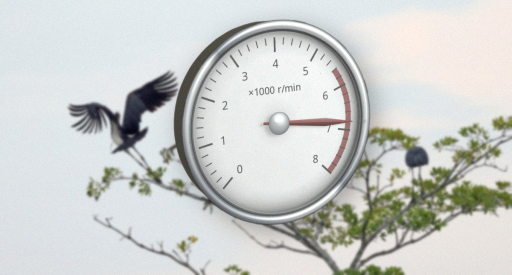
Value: {"value": 6800, "unit": "rpm"}
